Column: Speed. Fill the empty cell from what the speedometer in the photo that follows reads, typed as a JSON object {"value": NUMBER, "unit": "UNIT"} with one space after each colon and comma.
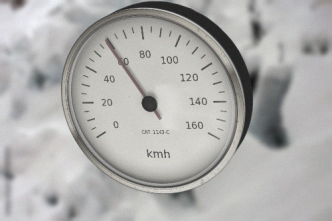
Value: {"value": 60, "unit": "km/h"}
